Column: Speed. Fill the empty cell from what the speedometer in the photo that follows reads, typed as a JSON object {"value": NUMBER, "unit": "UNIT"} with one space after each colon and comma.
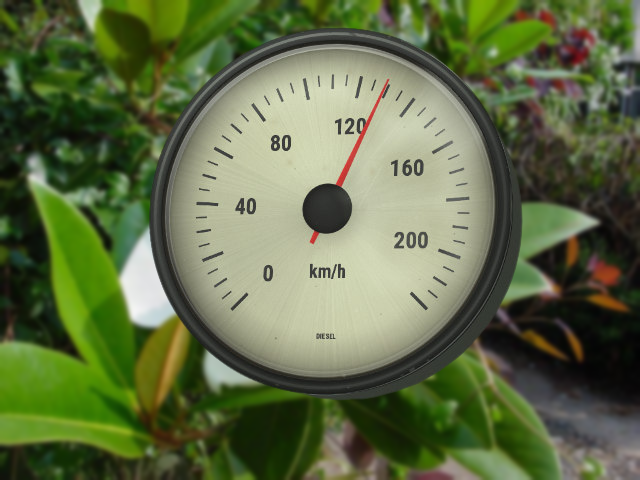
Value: {"value": 130, "unit": "km/h"}
